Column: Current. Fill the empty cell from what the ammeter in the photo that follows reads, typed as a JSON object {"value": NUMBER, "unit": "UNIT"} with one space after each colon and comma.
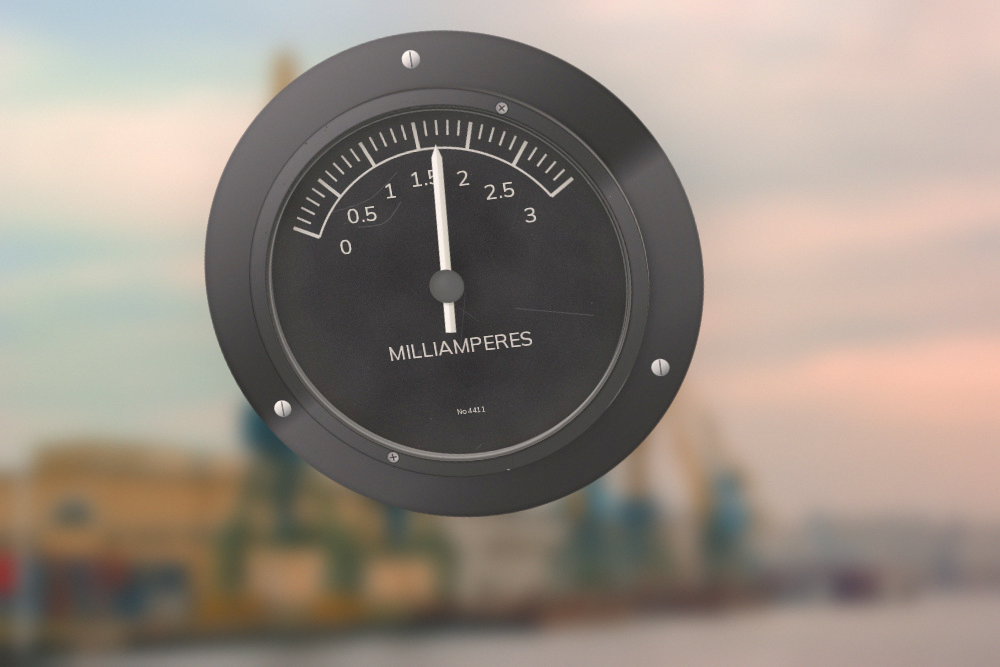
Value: {"value": 1.7, "unit": "mA"}
